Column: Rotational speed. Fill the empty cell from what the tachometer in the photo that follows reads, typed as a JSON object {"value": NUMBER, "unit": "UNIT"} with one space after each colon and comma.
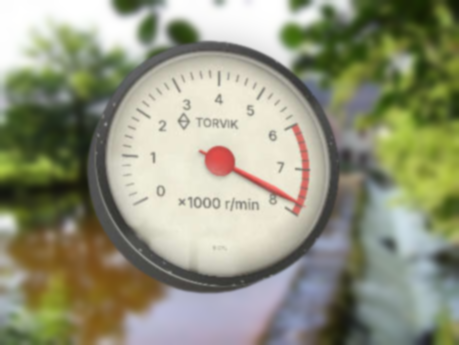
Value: {"value": 7800, "unit": "rpm"}
